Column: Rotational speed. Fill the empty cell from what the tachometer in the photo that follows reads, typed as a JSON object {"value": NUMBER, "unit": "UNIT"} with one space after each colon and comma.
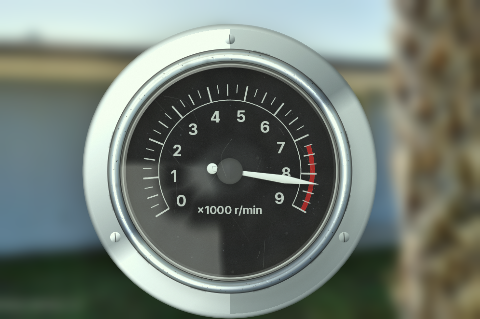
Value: {"value": 8250, "unit": "rpm"}
